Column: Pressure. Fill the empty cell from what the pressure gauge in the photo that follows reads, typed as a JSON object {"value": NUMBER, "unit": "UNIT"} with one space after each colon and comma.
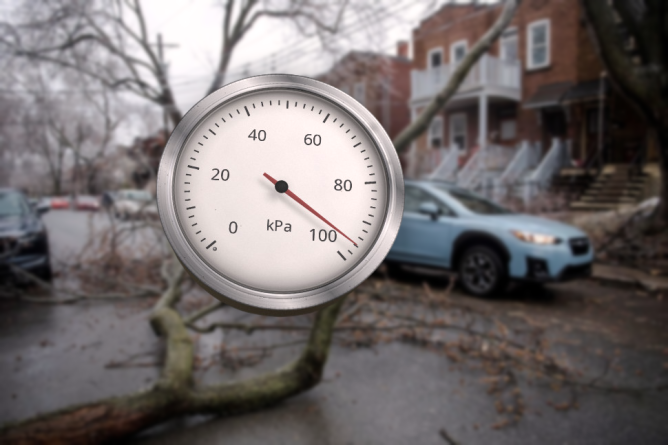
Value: {"value": 96, "unit": "kPa"}
